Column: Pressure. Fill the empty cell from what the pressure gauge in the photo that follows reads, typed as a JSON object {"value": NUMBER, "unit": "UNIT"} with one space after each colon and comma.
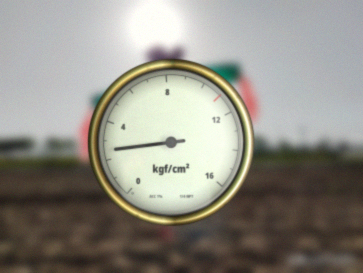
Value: {"value": 2.5, "unit": "kg/cm²"}
